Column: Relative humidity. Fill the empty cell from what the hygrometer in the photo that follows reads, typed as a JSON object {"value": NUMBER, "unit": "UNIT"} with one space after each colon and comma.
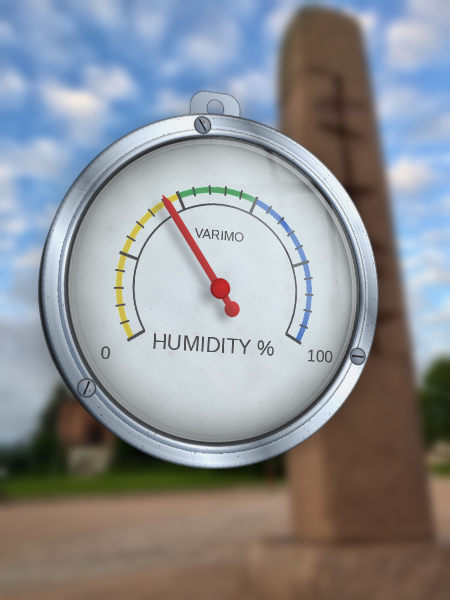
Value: {"value": 36, "unit": "%"}
